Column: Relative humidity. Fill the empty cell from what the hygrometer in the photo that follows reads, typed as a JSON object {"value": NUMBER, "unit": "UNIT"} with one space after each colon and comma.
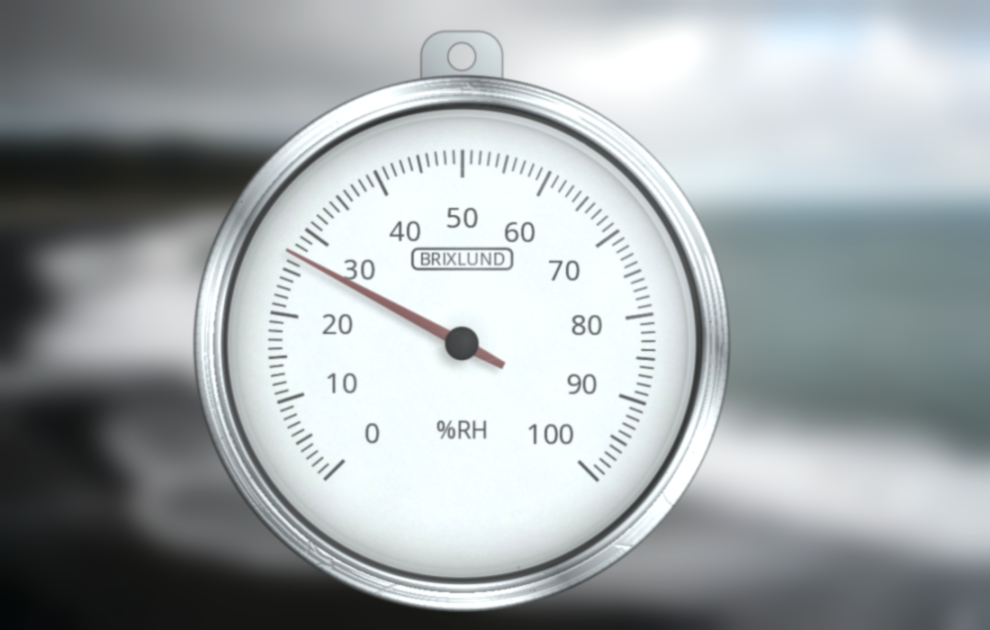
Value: {"value": 27, "unit": "%"}
